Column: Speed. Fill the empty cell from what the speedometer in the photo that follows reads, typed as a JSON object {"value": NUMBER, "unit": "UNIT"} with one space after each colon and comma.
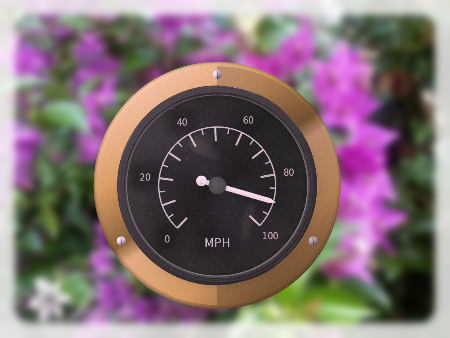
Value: {"value": 90, "unit": "mph"}
